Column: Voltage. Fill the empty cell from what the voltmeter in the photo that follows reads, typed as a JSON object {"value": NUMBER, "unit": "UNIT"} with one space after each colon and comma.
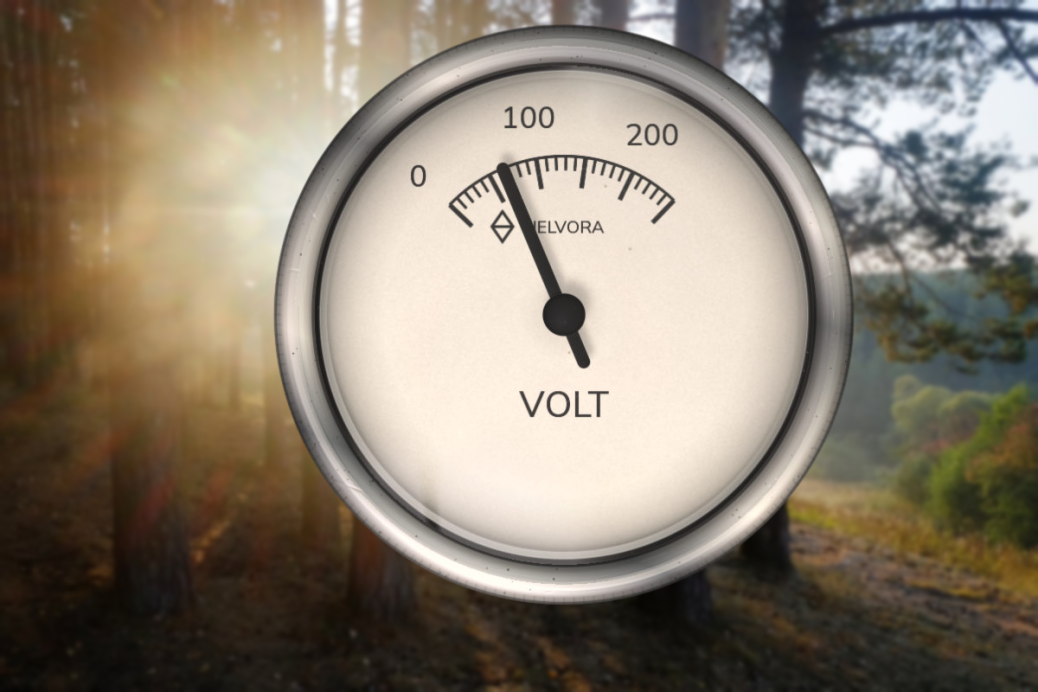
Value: {"value": 65, "unit": "V"}
